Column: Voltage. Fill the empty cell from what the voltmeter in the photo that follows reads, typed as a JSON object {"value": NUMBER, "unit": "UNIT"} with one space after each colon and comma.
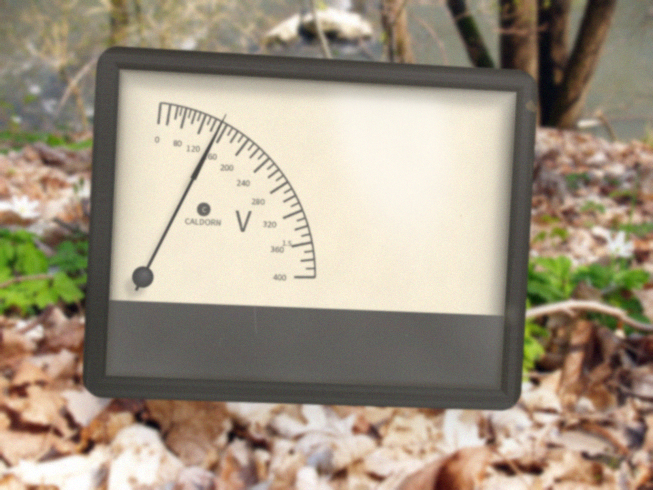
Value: {"value": 150, "unit": "V"}
